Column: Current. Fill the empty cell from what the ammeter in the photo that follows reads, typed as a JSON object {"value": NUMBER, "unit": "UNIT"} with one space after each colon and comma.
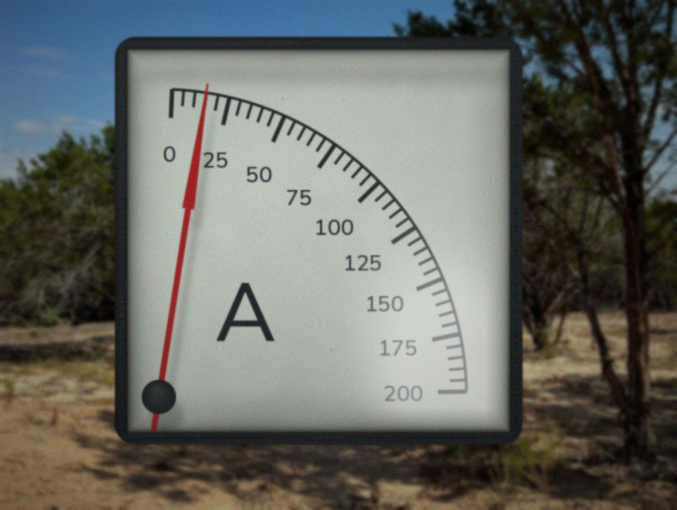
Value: {"value": 15, "unit": "A"}
